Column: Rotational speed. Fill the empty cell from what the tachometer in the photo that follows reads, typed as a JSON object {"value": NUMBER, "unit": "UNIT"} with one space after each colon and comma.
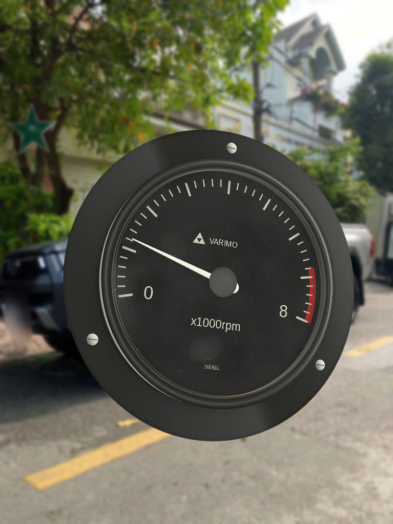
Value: {"value": 1200, "unit": "rpm"}
